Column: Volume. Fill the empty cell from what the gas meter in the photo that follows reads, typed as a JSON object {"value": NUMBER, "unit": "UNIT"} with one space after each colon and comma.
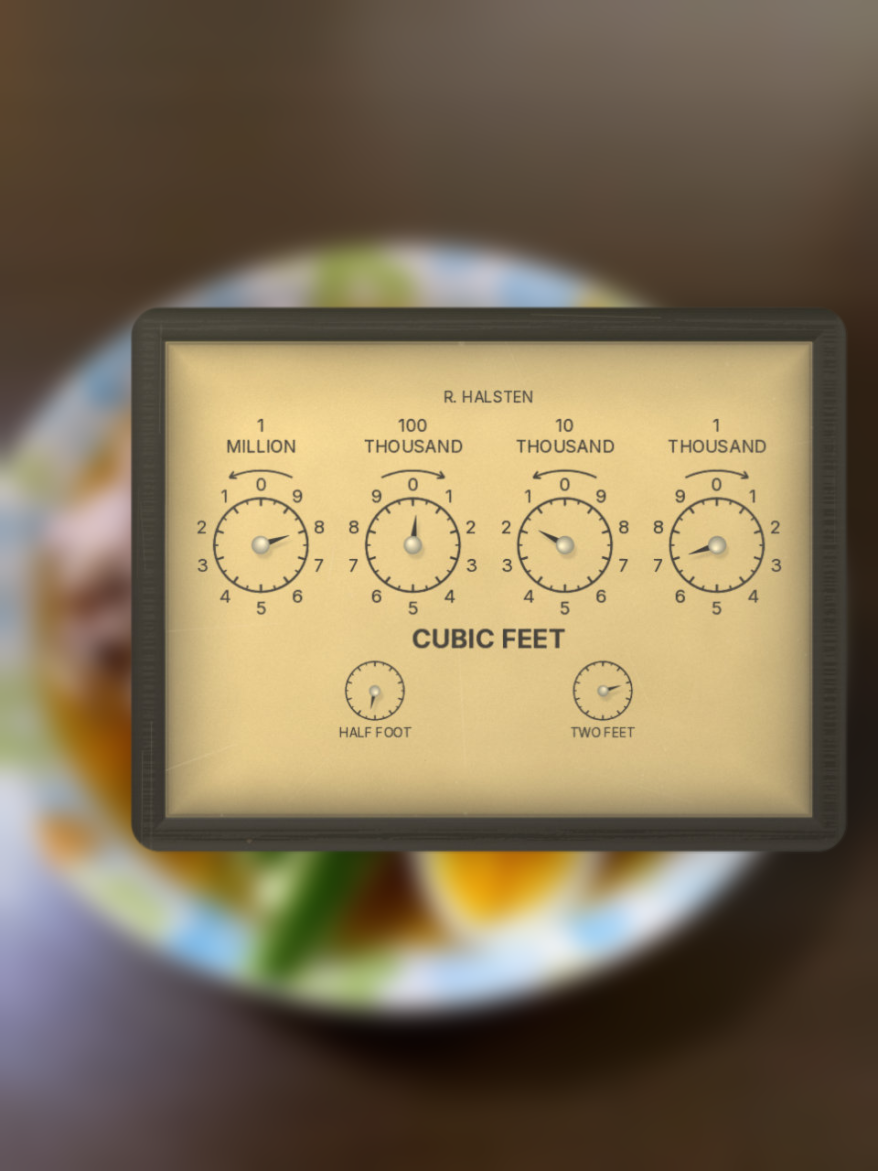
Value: {"value": 801700, "unit": "ft³"}
